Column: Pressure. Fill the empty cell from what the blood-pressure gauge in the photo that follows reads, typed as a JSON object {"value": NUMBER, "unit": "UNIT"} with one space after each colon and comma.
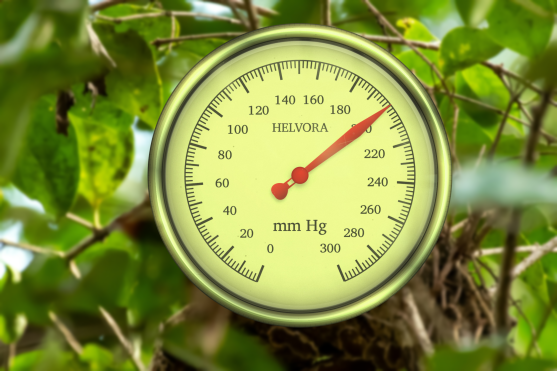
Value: {"value": 200, "unit": "mmHg"}
